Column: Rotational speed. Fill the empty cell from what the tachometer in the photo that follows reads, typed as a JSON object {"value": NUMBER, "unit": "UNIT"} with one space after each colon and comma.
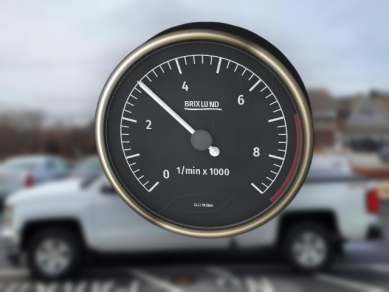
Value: {"value": 3000, "unit": "rpm"}
